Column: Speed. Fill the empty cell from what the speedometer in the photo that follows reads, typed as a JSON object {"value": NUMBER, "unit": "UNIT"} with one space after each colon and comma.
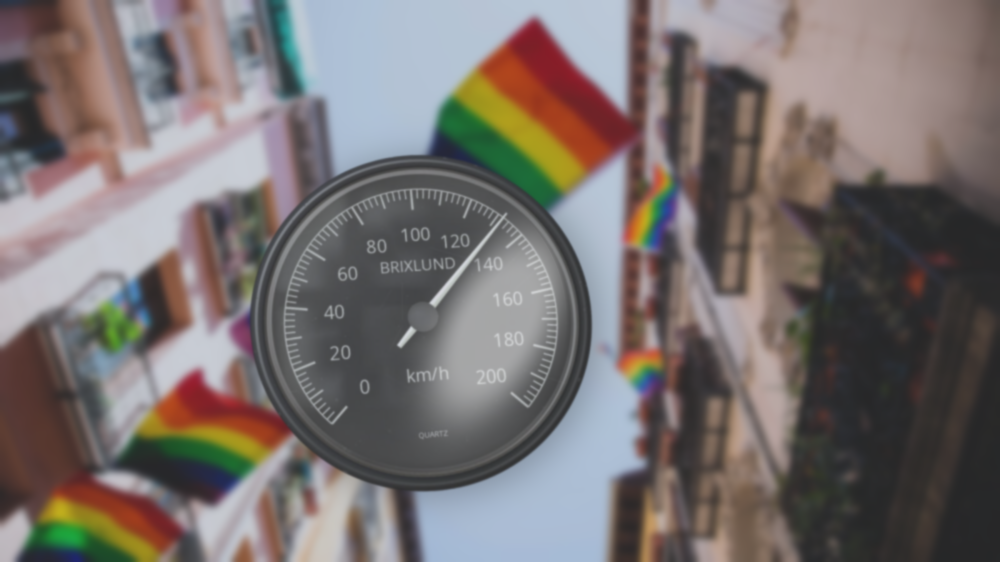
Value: {"value": 132, "unit": "km/h"}
